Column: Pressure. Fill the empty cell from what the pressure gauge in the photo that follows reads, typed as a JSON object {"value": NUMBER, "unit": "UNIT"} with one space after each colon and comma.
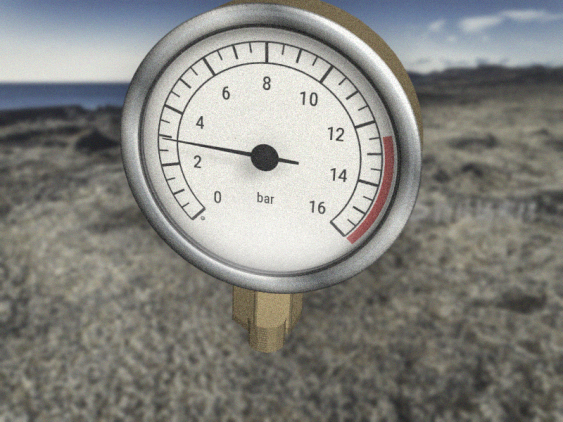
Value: {"value": 3, "unit": "bar"}
